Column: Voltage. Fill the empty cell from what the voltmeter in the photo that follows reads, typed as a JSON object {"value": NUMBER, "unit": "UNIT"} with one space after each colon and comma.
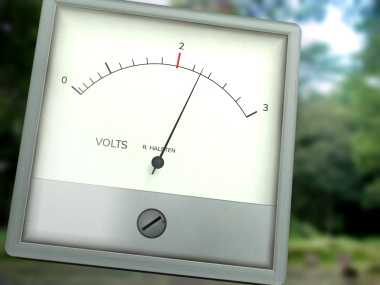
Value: {"value": 2.3, "unit": "V"}
